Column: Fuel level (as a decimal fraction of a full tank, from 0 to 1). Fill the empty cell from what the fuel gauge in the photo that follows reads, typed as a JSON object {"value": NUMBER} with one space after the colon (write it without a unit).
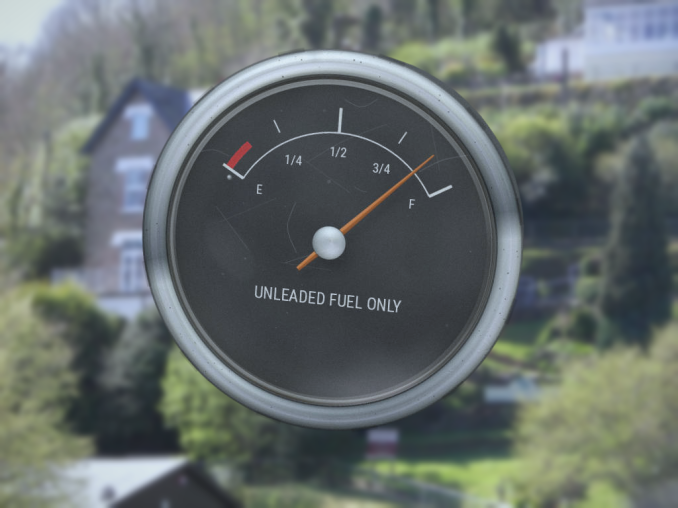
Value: {"value": 0.875}
